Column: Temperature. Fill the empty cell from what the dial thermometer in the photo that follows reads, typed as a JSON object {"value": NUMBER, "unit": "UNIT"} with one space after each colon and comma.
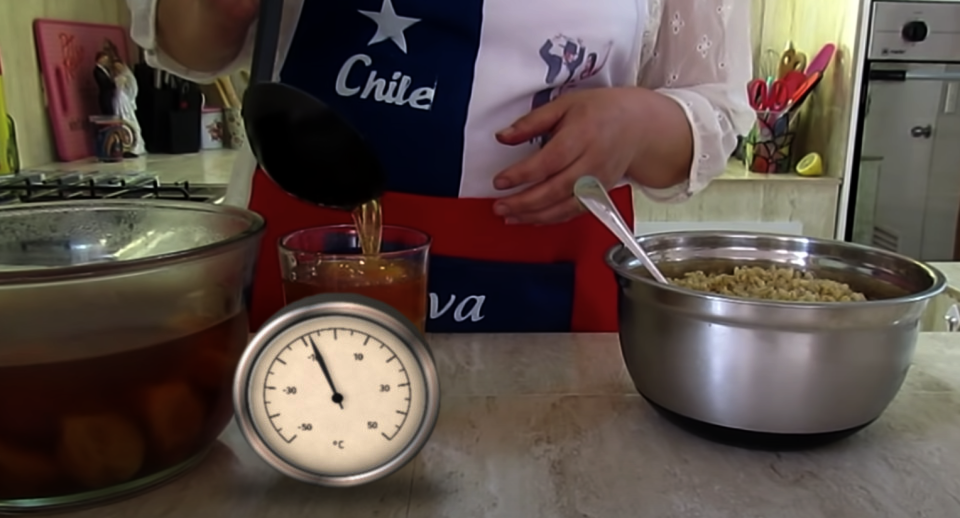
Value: {"value": -7.5, "unit": "°C"}
